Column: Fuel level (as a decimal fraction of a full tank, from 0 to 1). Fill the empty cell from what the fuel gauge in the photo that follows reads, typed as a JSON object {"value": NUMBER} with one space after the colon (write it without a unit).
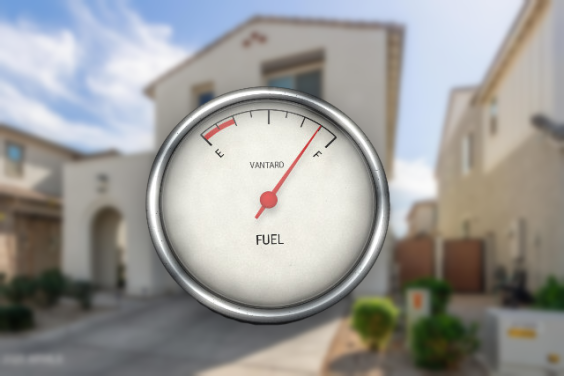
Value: {"value": 0.875}
